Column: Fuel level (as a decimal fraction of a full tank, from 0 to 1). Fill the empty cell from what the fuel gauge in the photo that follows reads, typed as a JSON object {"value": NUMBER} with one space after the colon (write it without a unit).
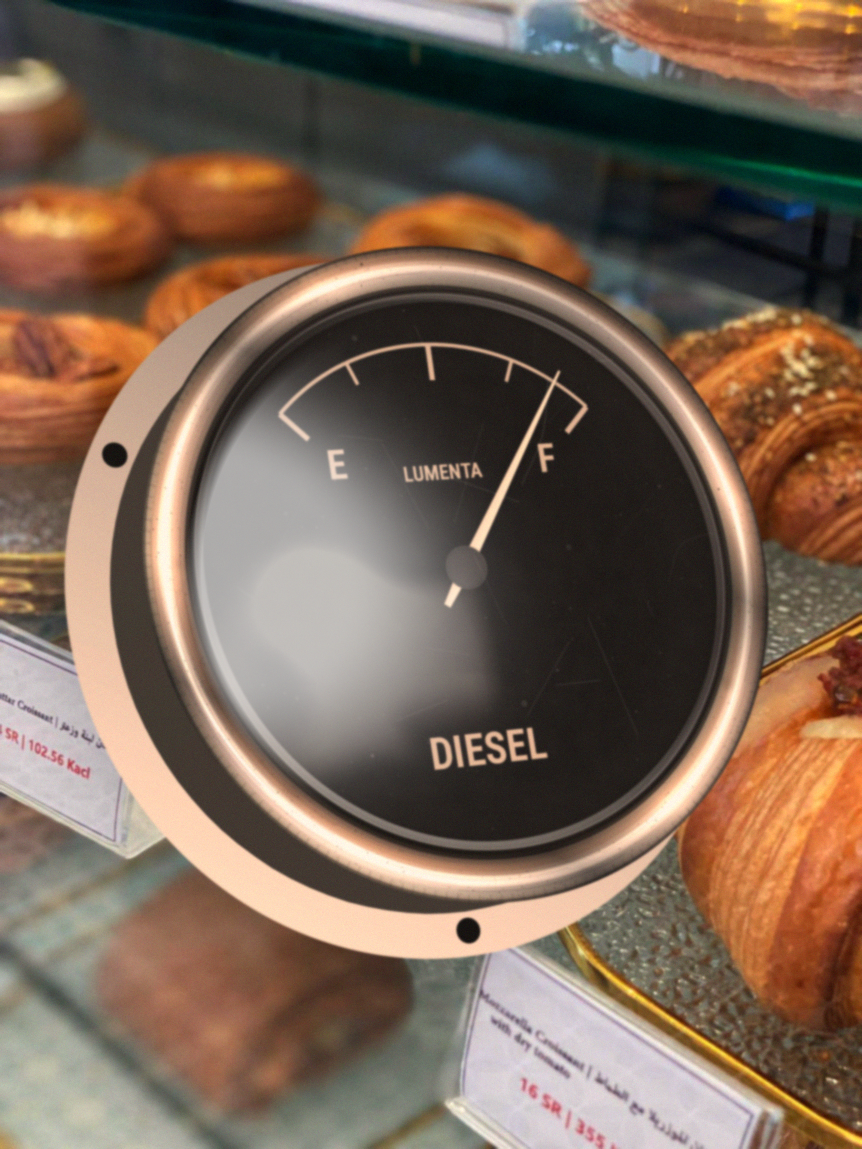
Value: {"value": 0.875}
